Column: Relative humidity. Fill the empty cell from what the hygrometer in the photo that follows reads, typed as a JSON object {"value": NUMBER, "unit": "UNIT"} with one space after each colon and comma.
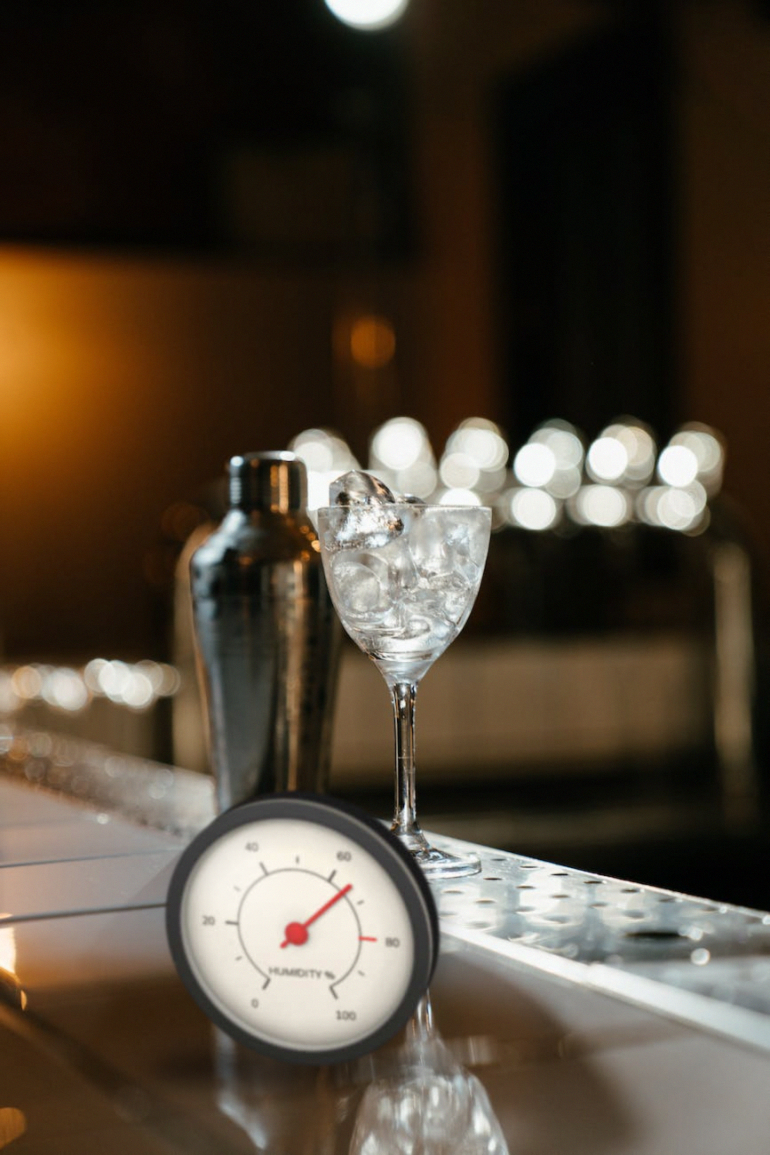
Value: {"value": 65, "unit": "%"}
